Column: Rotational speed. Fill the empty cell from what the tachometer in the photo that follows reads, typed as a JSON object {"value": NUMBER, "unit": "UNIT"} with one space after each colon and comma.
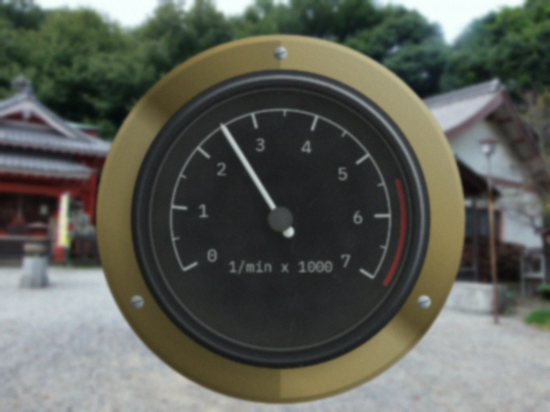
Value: {"value": 2500, "unit": "rpm"}
